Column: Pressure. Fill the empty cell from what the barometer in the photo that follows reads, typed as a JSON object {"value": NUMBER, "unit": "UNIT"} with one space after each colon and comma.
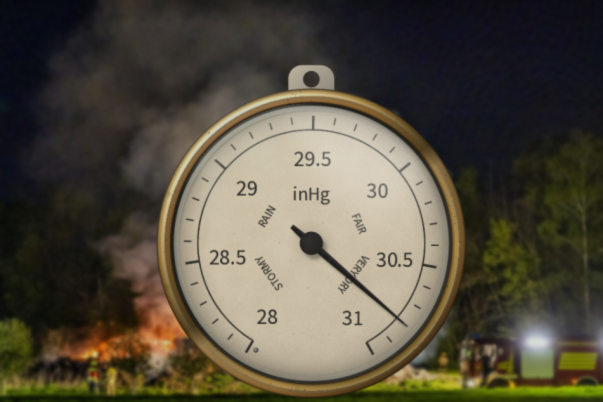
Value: {"value": 30.8, "unit": "inHg"}
